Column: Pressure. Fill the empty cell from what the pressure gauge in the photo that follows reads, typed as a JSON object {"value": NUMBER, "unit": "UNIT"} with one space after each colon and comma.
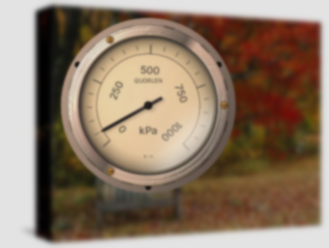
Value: {"value": 50, "unit": "kPa"}
